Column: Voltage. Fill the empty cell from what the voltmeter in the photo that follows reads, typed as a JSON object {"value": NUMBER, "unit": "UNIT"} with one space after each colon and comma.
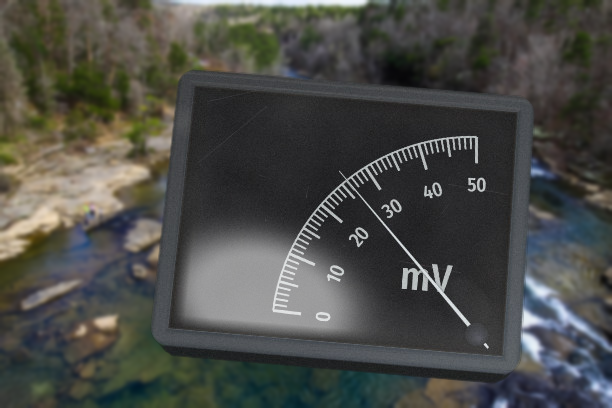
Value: {"value": 26, "unit": "mV"}
